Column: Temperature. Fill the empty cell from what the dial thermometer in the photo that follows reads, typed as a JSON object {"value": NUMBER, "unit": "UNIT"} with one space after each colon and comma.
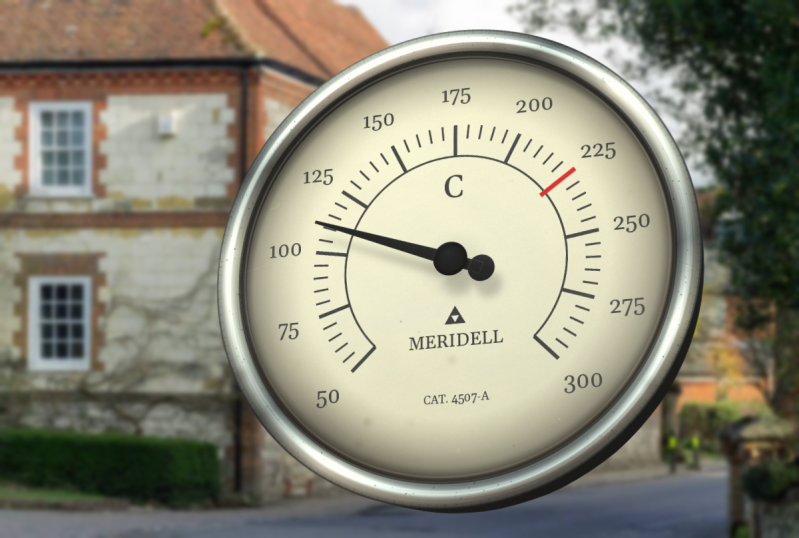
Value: {"value": 110, "unit": "°C"}
